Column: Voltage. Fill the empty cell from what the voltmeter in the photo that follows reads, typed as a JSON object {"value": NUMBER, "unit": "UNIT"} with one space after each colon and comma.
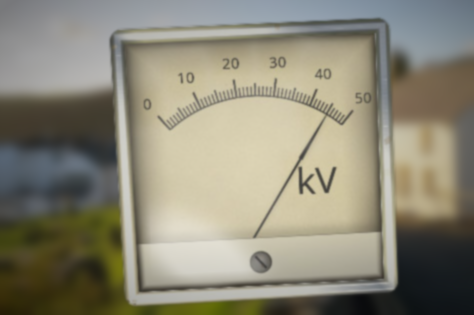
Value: {"value": 45, "unit": "kV"}
